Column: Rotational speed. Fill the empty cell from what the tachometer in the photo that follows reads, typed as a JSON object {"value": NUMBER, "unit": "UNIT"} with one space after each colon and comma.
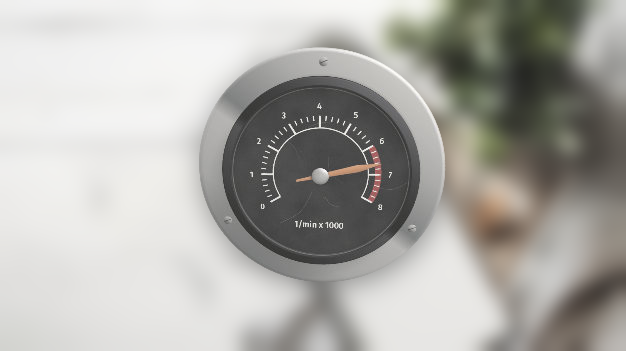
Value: {"value": 6600, "unit": "rpm"}
